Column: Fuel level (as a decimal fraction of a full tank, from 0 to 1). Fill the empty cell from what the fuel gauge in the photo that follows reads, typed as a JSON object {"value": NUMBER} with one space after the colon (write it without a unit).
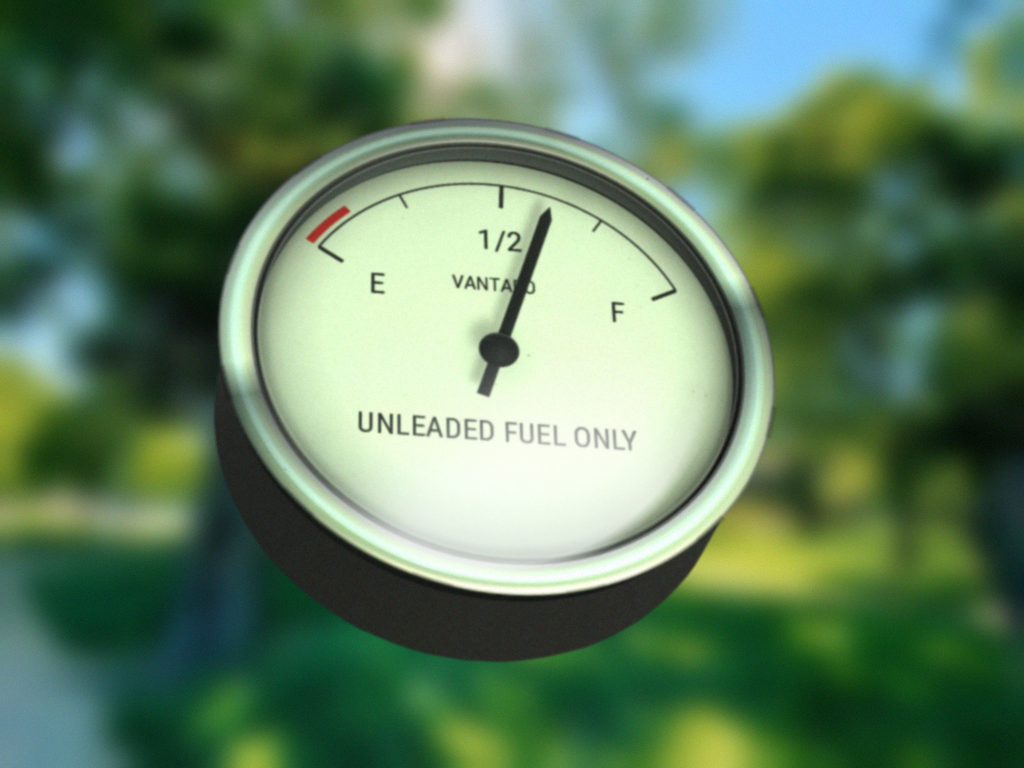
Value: {"value": 0.625}
